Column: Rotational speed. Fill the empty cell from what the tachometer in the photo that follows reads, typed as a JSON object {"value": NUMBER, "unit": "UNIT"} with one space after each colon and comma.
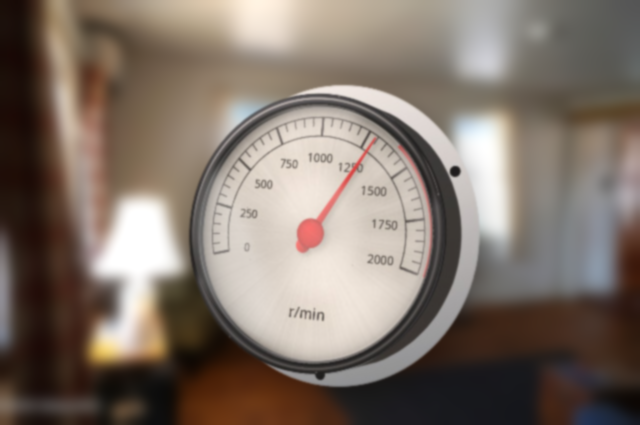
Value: {"value": 1300, "unit": "rpm"}
